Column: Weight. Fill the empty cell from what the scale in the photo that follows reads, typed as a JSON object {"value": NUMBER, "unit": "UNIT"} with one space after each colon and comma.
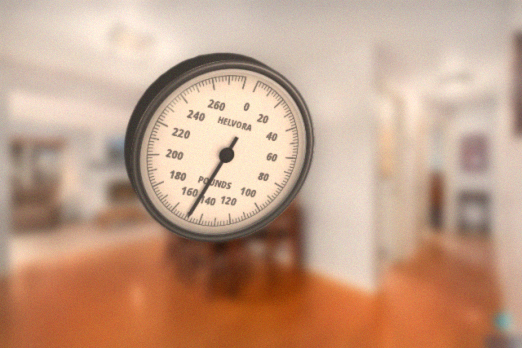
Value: {"value": 150, "unit": "lb"}
